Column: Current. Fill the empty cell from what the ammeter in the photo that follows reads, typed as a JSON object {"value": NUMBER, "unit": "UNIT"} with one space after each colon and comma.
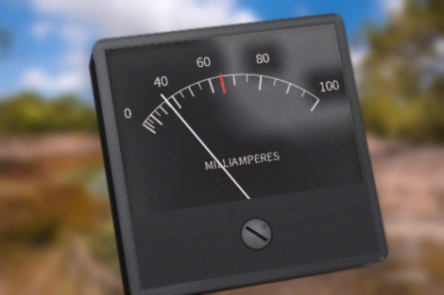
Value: {"value": 35, "unit": "mA"}
